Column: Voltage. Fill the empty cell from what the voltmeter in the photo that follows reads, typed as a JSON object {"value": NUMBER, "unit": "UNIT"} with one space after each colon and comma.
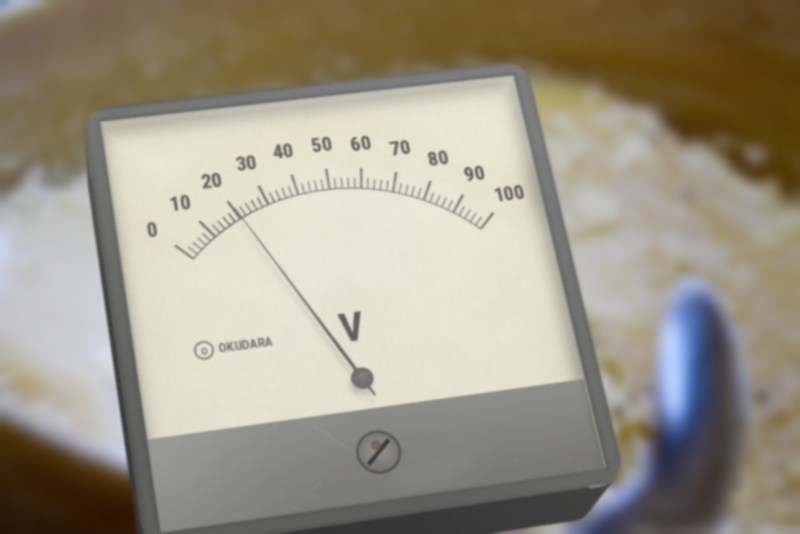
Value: {"value": 20, "unit": "V"}
